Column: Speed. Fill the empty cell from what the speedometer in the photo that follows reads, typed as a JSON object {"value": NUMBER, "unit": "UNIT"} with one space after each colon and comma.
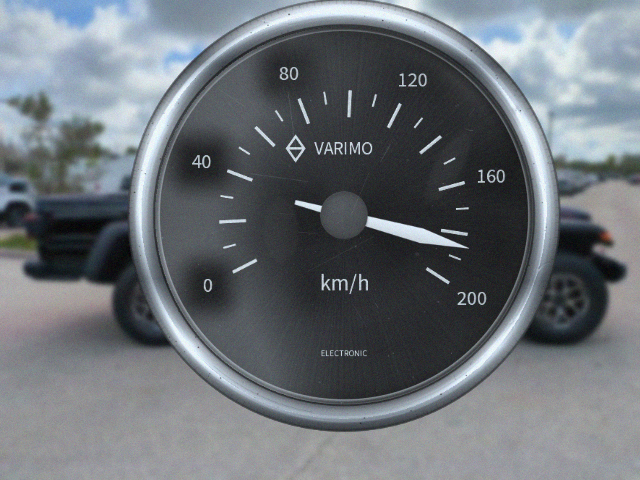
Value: {"value": 185, "unit": "km/h"}
